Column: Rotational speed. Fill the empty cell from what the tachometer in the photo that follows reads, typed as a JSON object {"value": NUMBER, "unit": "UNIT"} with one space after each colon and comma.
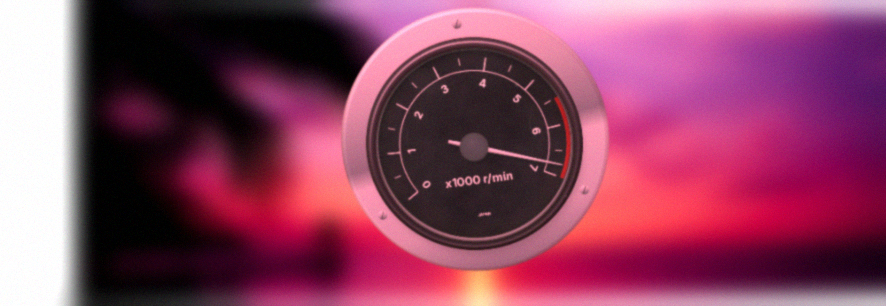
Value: {"value": 6750, "unit": "rpm"}
